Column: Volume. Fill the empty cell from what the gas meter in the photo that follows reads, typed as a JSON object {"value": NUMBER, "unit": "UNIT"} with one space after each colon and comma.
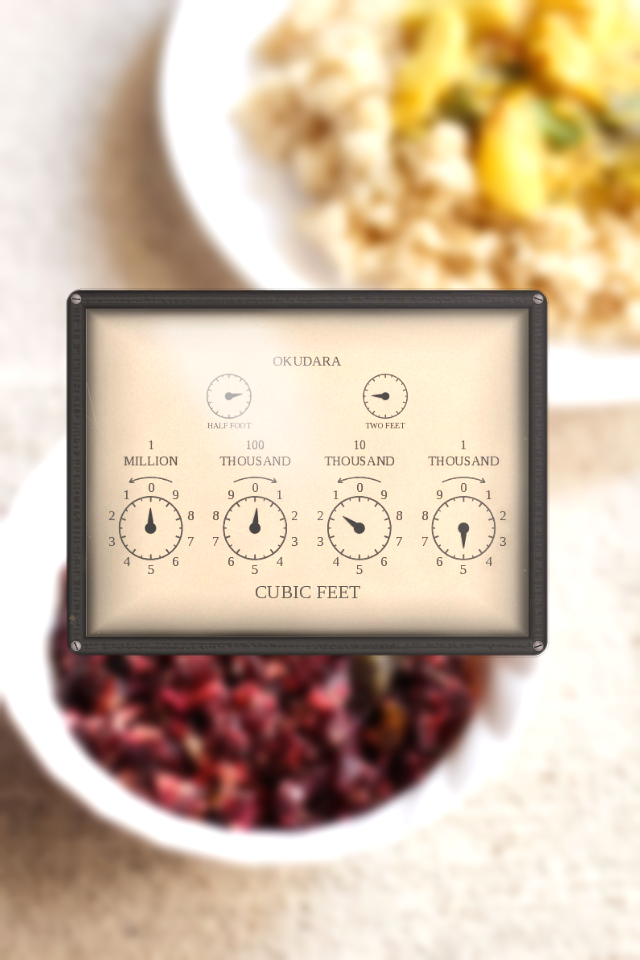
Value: {"value": 1500, "unit": "ft³"}
